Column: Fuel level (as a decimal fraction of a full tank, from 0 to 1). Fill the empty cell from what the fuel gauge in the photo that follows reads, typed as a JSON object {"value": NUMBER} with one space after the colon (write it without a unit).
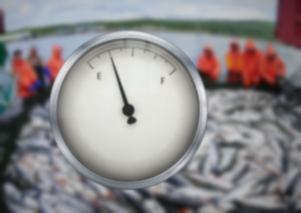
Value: {"value": 0.25}
